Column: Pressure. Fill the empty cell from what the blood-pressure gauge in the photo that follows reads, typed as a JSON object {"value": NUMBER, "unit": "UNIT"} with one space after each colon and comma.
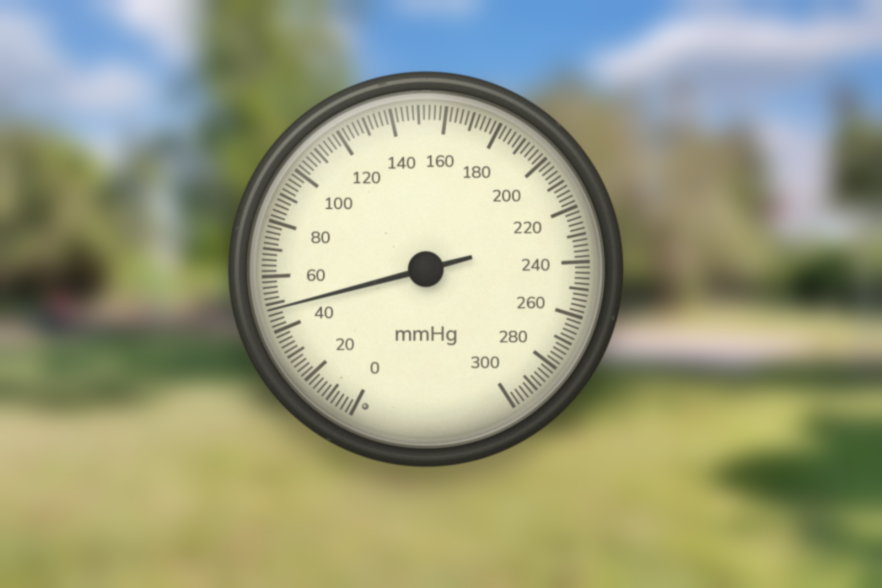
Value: {"value": 48, "unit": "mmHg"}
